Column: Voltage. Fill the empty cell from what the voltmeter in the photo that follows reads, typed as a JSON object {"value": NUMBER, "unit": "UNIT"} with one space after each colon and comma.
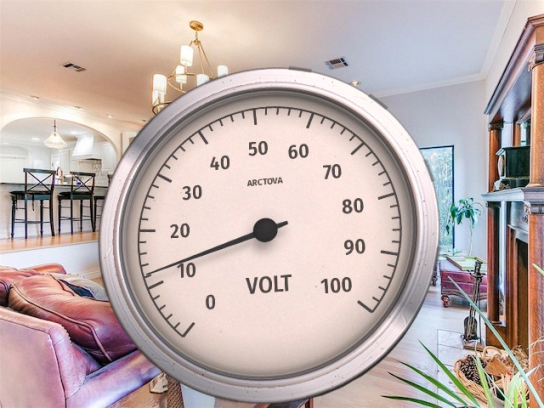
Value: {"value": 12, "unit": "V"}
